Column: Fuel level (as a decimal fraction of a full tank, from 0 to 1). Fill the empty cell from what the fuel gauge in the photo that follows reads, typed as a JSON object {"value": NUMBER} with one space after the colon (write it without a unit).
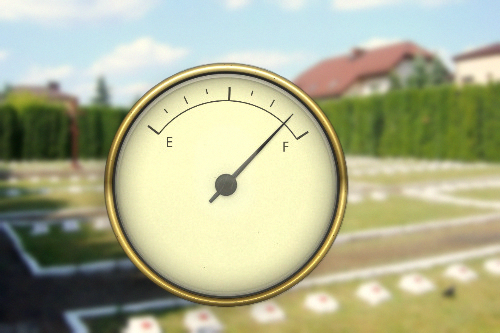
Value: {"value": 0.875}
